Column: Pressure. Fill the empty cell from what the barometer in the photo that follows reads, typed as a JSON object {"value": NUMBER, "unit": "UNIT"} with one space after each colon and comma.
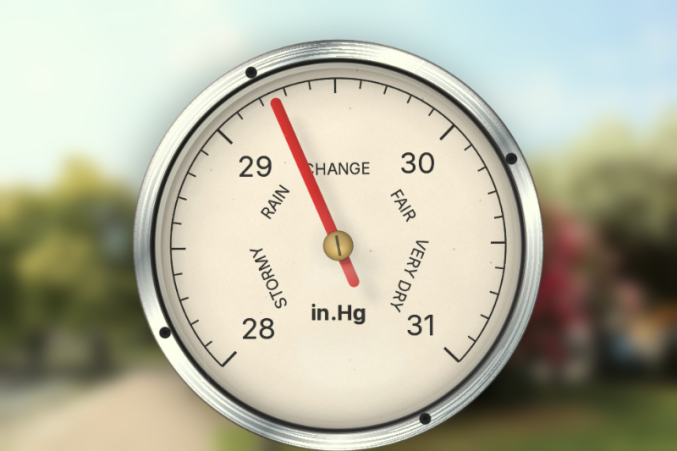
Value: {"value": 29.25, "unit": "inHg"}
